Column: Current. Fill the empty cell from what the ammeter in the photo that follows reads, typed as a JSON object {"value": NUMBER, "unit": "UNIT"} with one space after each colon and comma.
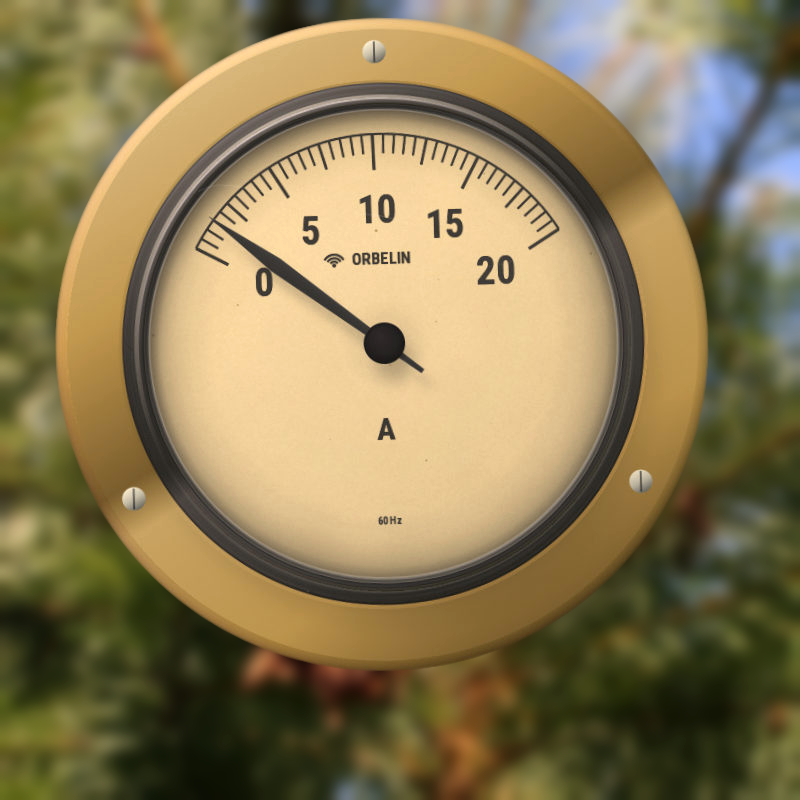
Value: {"value": 1.5, "unit": "A"}
